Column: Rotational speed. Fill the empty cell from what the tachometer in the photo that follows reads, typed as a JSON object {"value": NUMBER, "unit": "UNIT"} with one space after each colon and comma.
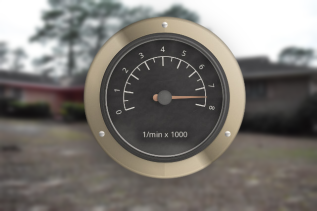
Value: {"value": 7500, "unit": "rpm"}
